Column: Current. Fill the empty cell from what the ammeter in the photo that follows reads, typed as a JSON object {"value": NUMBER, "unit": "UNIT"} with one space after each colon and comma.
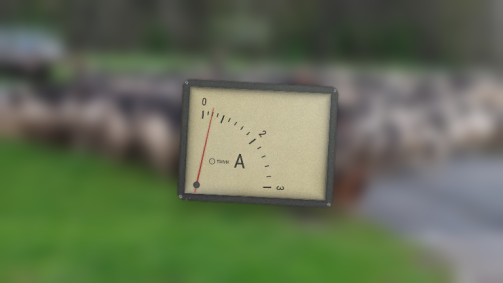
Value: {"value": 0.6, "unit": "A"}
